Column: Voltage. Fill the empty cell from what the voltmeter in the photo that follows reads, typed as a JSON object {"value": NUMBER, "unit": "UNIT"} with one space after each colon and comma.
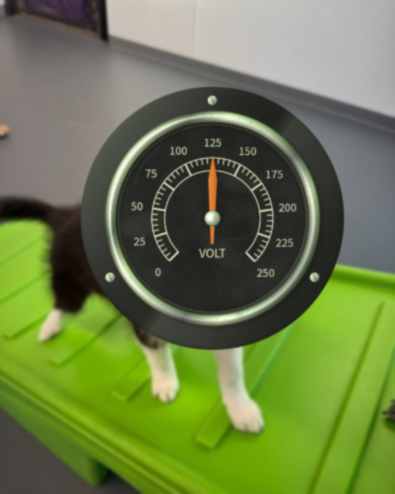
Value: {"value": 125, "unit": "V"}
